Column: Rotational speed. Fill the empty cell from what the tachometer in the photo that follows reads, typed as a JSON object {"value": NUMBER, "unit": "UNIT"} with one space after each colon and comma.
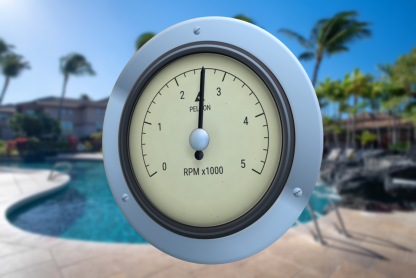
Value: {"value": 2600, "unit": "rpm"}
